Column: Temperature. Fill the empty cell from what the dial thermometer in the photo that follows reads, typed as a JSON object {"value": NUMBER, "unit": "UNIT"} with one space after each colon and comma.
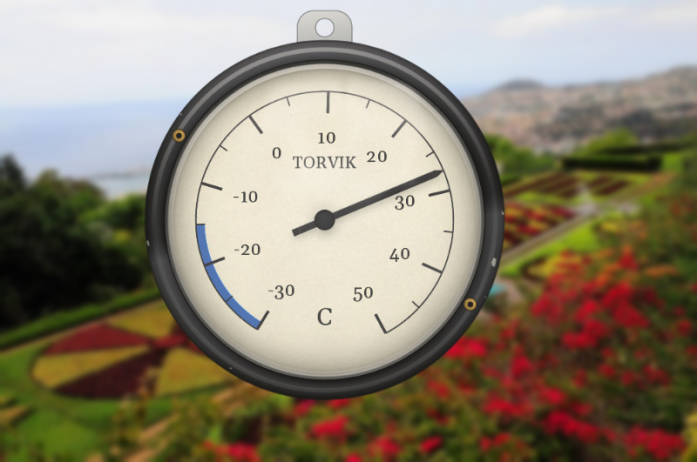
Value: {"value": 27.5, "unit": "°C"}
